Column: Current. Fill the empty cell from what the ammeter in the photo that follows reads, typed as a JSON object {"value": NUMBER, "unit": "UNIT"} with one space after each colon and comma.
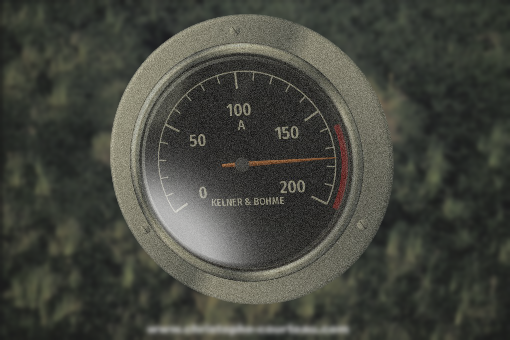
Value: {"value": 175, "unit": "A"}
